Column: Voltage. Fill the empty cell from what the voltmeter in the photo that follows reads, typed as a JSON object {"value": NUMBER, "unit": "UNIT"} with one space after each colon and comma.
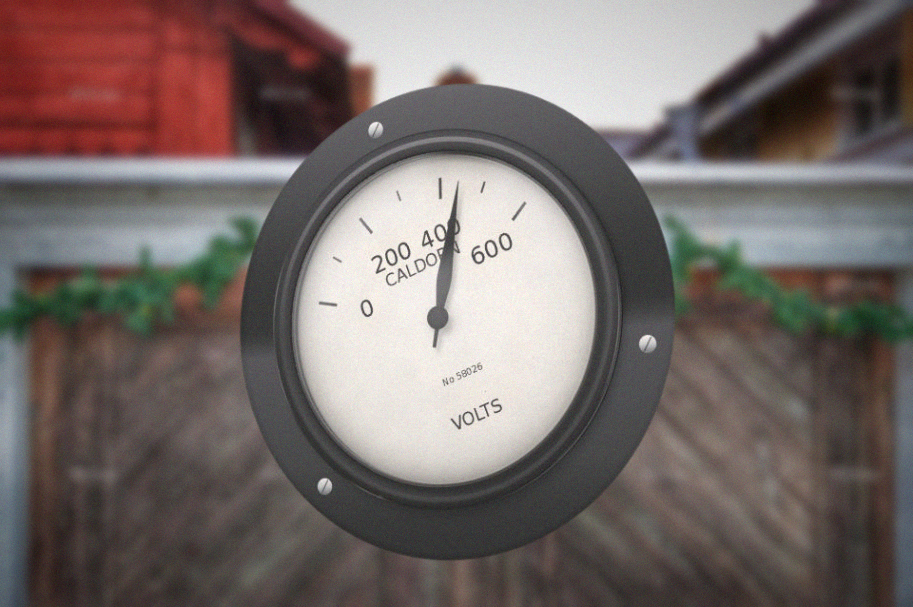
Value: {"value": 450, "unit": "V"}
